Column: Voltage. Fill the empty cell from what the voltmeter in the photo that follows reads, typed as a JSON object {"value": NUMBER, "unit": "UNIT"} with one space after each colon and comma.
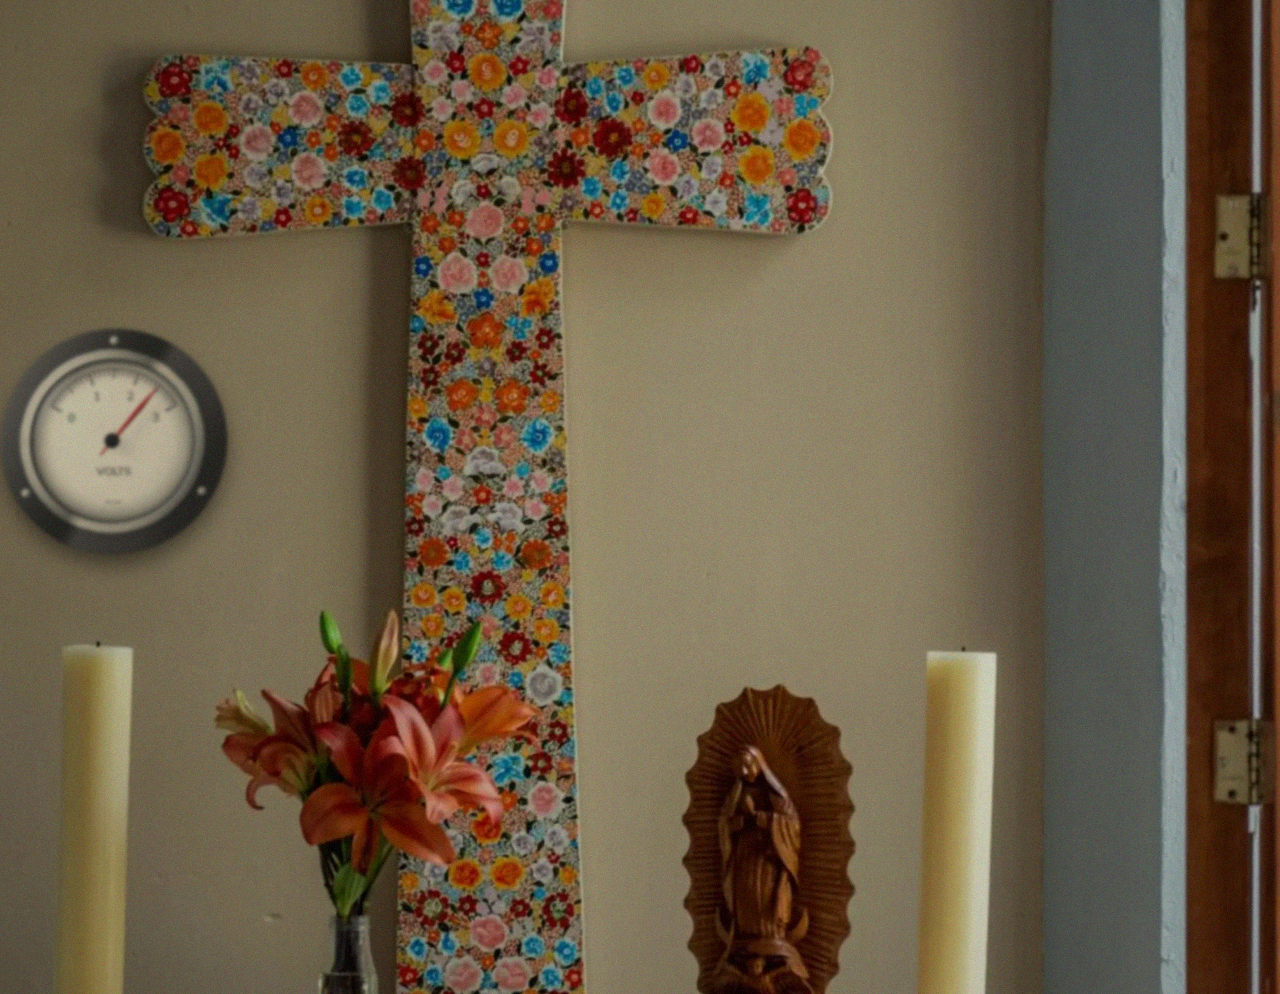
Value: {"value": 2.5, "unit": "V"}
